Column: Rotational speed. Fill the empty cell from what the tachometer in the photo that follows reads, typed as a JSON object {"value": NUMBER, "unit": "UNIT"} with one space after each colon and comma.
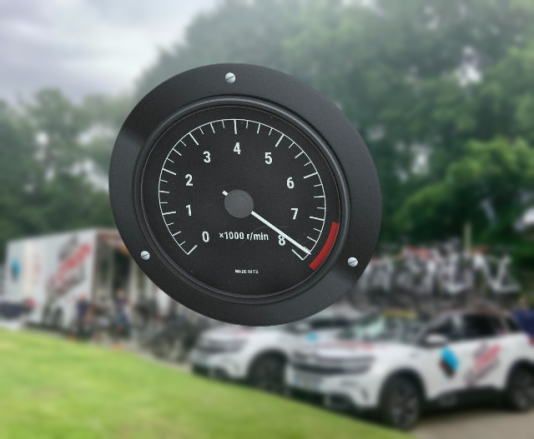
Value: {"value": 7750, "unit": "rpm"}
